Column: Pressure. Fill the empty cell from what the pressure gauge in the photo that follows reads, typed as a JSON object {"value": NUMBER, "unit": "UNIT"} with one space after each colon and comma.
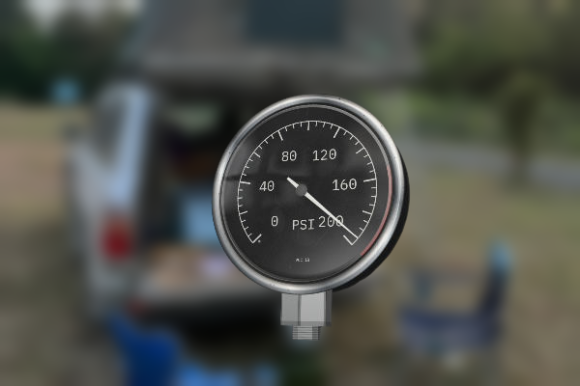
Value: {"value": 195, "unit": "psi"}
